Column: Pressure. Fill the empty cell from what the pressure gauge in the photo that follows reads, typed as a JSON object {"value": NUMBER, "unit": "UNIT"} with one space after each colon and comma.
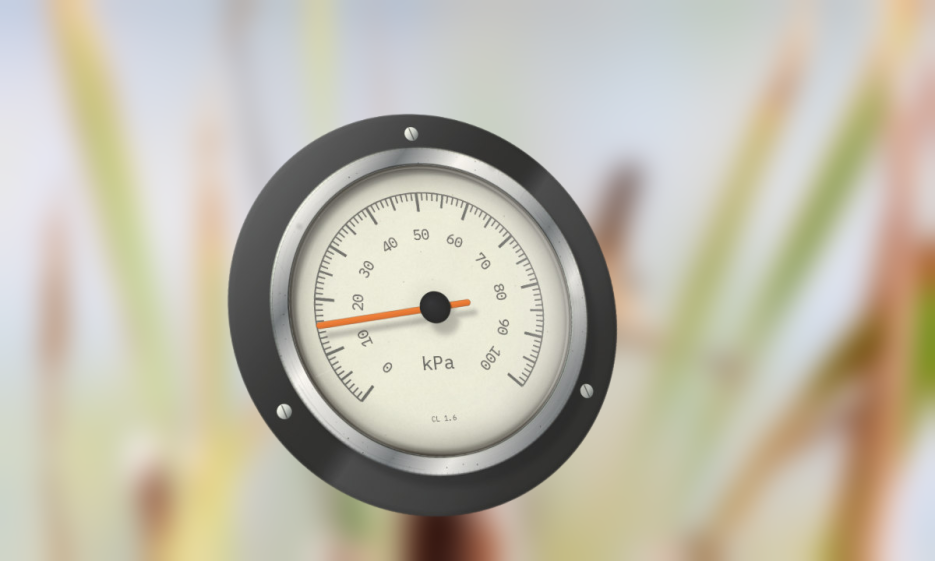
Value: {"value": 15, "unit": "kPa"}
